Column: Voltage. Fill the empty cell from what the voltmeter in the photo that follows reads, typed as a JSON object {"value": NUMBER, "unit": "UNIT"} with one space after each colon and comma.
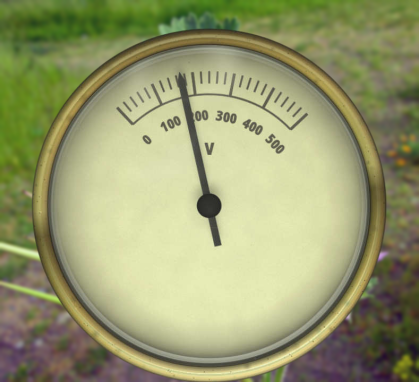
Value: {"value": 170, "unit": "V"}
